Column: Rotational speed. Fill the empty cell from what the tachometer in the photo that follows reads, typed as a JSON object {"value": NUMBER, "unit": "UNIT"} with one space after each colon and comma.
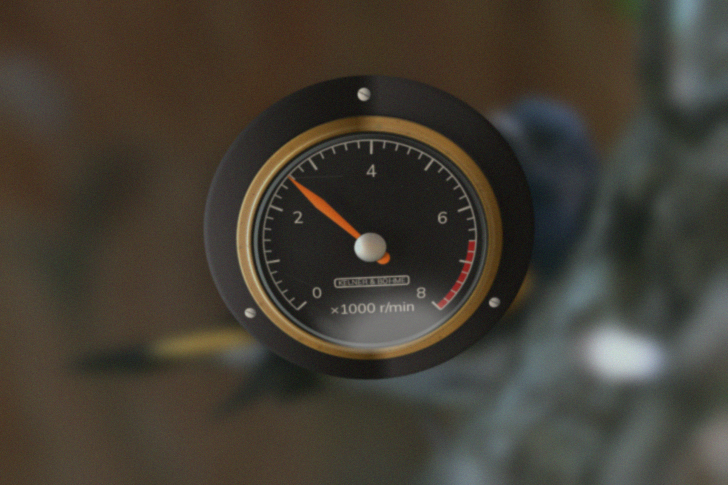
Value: {"value": 2600, "unit": "rpm"}
